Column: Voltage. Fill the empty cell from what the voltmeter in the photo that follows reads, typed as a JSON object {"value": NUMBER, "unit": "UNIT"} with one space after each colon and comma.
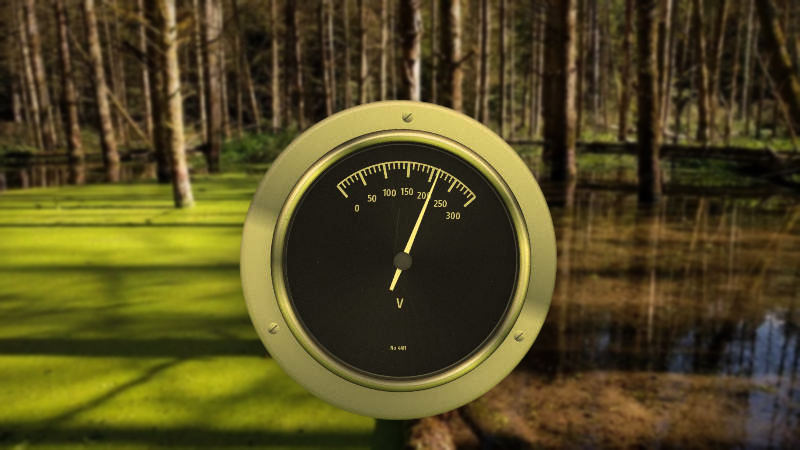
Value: {"value": 210, "unit": "V"}
